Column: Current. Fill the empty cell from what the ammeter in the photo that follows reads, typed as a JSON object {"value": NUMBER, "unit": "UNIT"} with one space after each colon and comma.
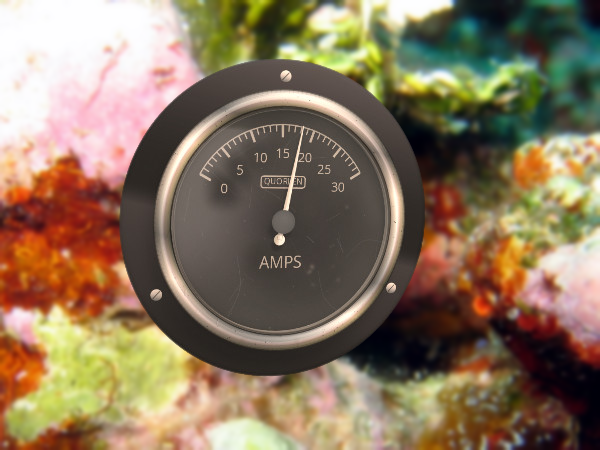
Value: {"value": 18, "unit": "A"}
